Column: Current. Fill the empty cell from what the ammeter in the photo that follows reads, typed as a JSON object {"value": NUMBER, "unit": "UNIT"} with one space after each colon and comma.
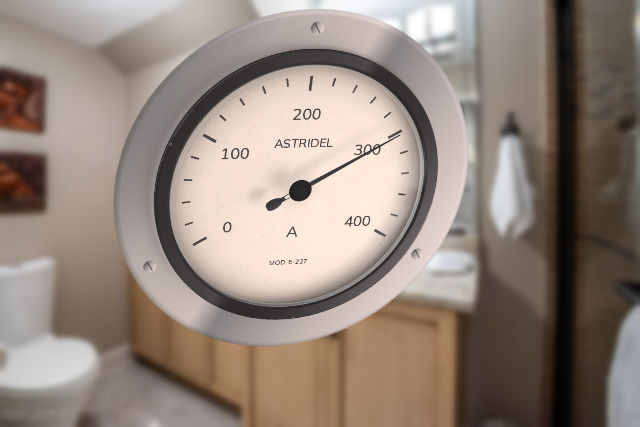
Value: {"value": 300, "unit": "A"}
